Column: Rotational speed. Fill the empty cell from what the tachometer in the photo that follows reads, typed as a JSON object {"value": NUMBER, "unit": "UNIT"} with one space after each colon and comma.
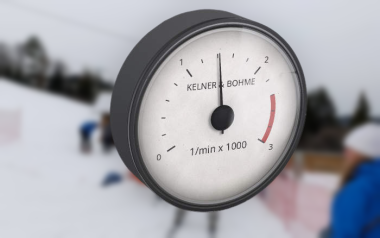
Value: {"value": 1400, "unit": "rpm"}
